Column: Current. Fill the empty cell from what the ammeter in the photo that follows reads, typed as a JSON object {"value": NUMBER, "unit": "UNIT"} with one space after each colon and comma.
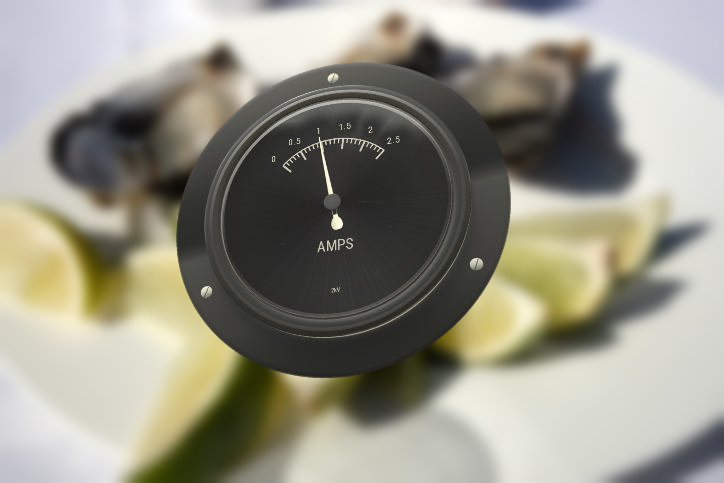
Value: {"value": 1, "unit": "A"}
